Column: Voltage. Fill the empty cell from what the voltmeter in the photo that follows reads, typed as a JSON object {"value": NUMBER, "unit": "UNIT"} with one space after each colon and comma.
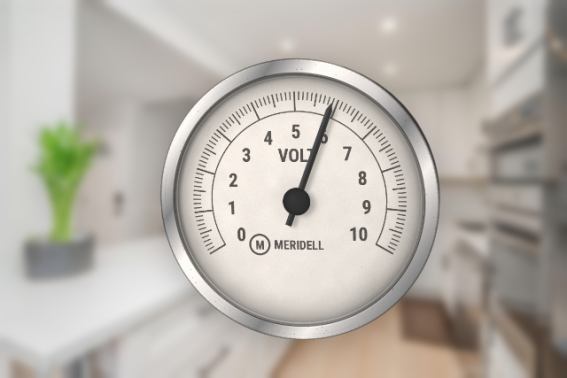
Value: {"value": 5.9, "unit": "V"}
